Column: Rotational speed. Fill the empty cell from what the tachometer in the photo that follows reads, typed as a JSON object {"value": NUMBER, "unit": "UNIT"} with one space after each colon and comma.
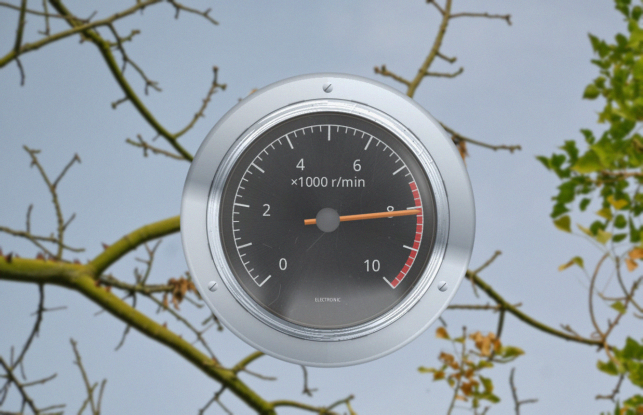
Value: {"value": 8100, "unit": "rpm"}
